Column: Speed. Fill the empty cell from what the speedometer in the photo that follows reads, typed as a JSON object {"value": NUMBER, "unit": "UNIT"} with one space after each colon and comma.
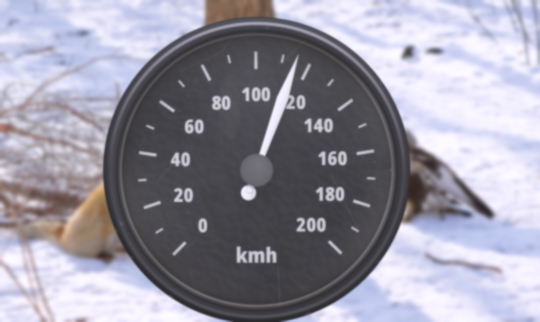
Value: {"value": 115, "unit": "km/h"}
